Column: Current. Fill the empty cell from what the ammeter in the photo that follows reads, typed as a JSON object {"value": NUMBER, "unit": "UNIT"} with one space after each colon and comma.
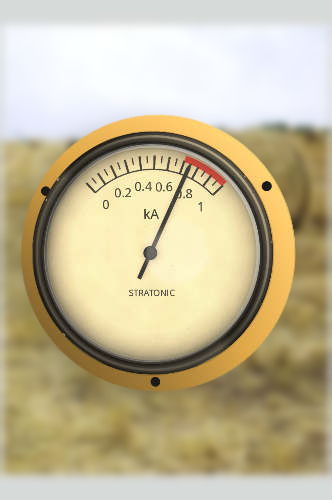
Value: {"value": 0.75, "unit": "kA"}
